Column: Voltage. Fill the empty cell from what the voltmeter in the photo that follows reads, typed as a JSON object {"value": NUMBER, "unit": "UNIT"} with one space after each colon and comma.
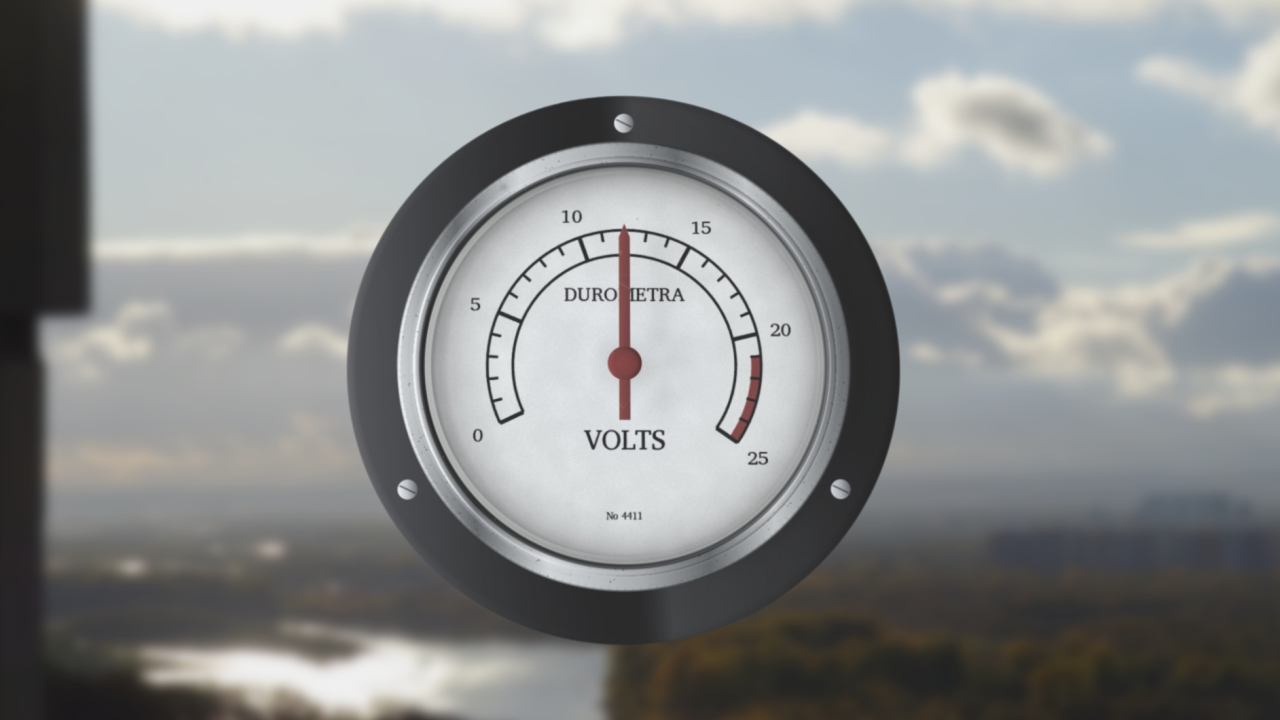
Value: {"value": 12, "unit": "V"}
